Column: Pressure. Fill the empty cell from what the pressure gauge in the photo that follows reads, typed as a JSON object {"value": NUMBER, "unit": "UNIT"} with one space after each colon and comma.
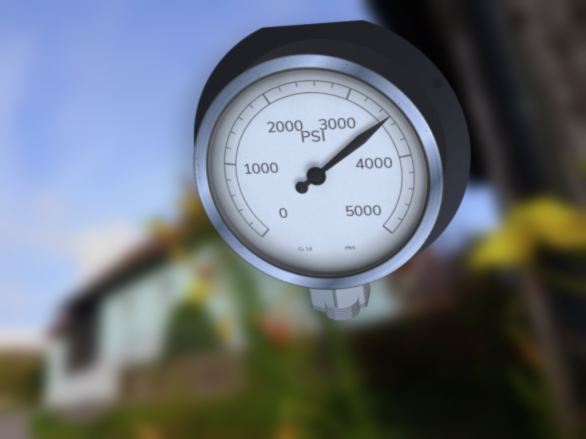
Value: {"value": 3500, "unit": "psi"}
